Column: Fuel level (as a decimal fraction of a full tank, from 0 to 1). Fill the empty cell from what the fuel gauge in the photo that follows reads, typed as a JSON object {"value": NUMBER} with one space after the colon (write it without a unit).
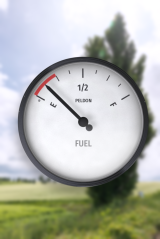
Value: {"value": 0.125}
